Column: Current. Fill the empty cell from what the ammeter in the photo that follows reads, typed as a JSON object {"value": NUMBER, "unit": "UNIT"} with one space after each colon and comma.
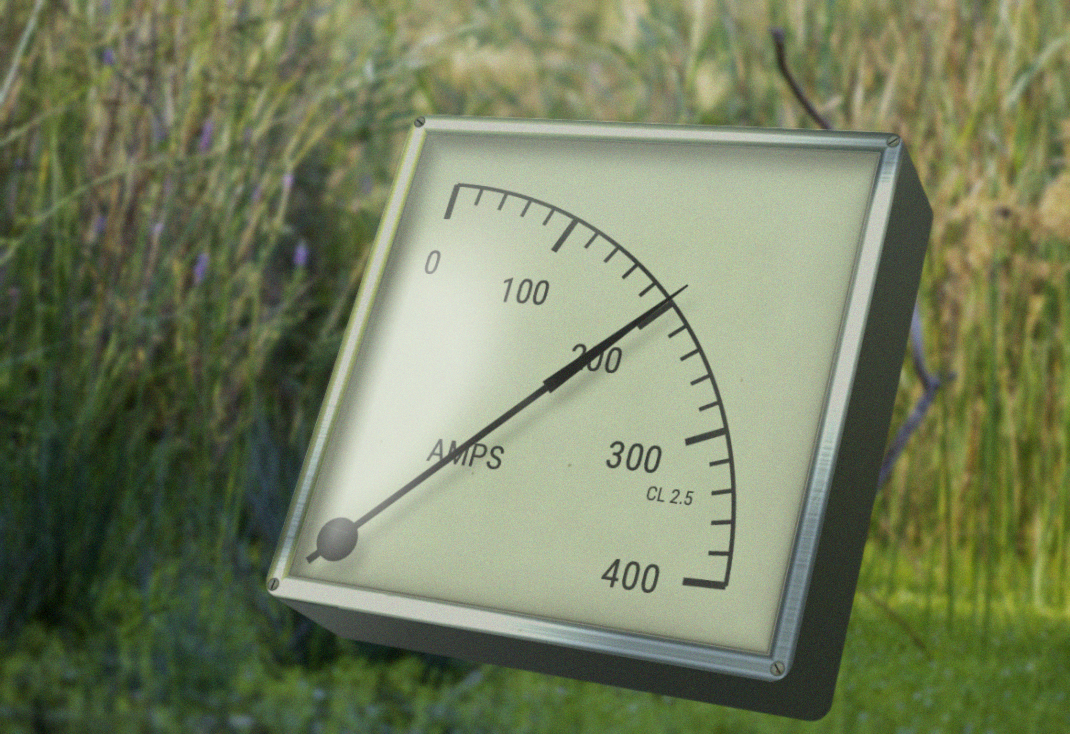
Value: {"value": 200, "unit": "A"}
